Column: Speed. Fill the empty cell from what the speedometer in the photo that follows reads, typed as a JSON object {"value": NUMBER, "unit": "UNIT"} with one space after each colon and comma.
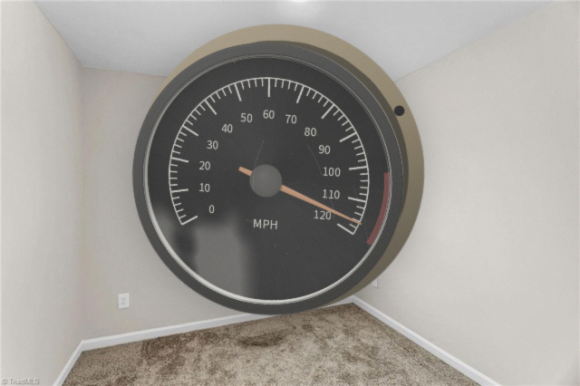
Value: {"value": 116, "unit": "mph"}
